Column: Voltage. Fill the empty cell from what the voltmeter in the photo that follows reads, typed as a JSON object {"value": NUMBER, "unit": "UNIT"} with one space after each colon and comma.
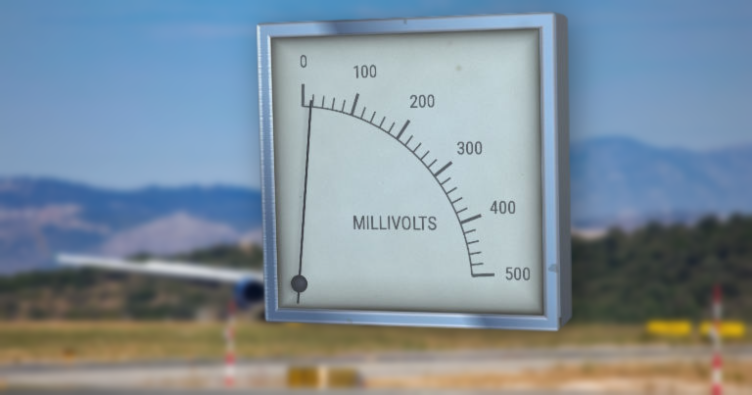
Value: {"value": 20, "unit": "mV"}
